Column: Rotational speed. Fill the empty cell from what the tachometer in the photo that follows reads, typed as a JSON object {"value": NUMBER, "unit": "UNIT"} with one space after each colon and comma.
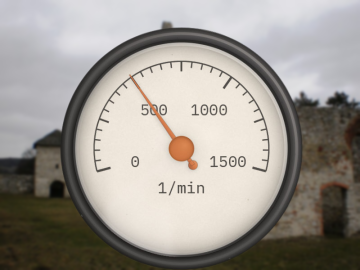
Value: {"value": 500, "unit": "rpm"}
